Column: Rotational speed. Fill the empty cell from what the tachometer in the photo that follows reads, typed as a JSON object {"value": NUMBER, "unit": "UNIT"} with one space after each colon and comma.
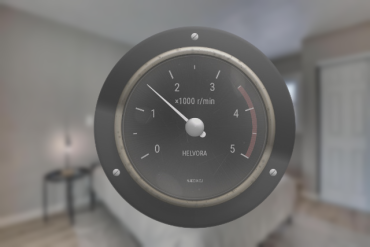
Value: {"value": 1500, "unit": "rpm"}
